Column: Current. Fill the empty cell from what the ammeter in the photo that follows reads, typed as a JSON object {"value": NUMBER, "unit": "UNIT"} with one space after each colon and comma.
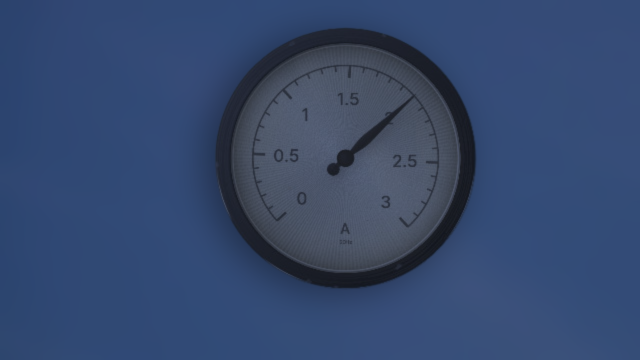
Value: {"value": 2, "unit": "A"}
